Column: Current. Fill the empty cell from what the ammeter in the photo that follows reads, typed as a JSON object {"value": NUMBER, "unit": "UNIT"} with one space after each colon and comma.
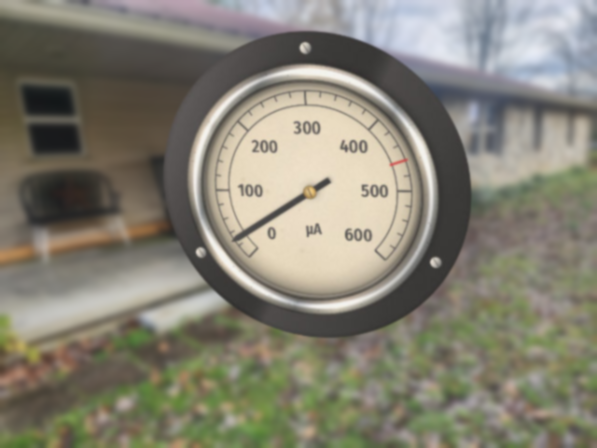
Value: {"value": 30, "unit": "µA"}
